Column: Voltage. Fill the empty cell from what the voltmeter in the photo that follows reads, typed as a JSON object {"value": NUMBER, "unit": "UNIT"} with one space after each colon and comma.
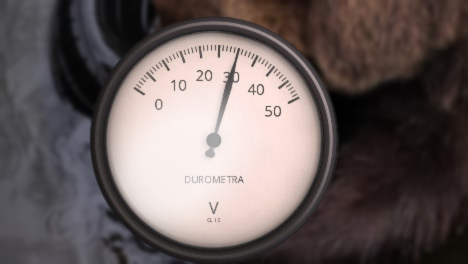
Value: {"value": 30, "unit": "V"}
